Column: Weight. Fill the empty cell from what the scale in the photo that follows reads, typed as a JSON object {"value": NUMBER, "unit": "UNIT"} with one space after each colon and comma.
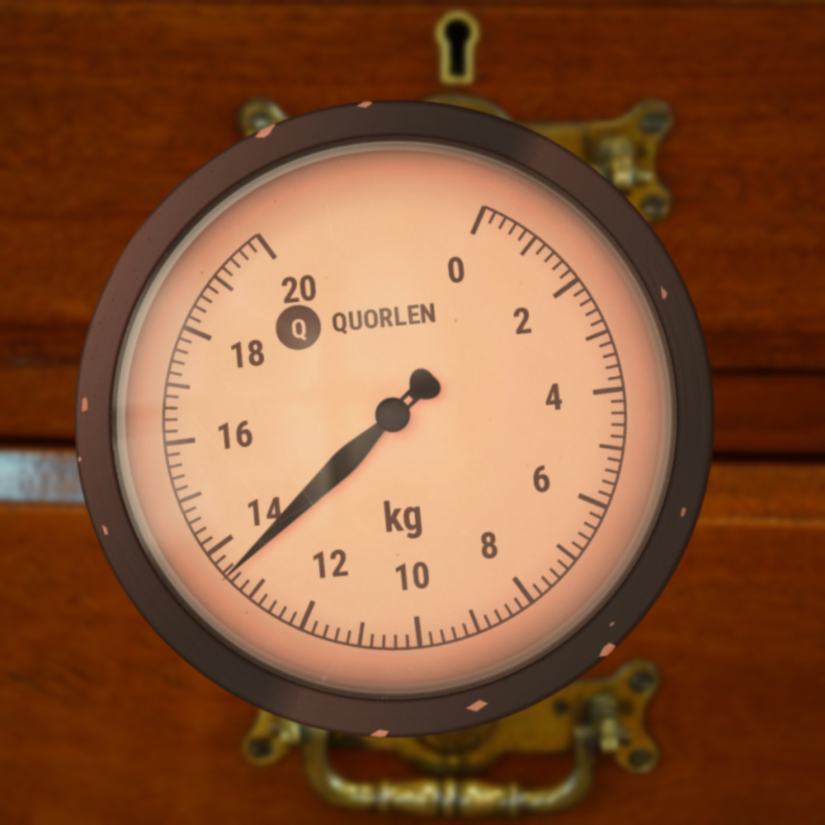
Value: {"value": 13.5, "unit": "kg"}
